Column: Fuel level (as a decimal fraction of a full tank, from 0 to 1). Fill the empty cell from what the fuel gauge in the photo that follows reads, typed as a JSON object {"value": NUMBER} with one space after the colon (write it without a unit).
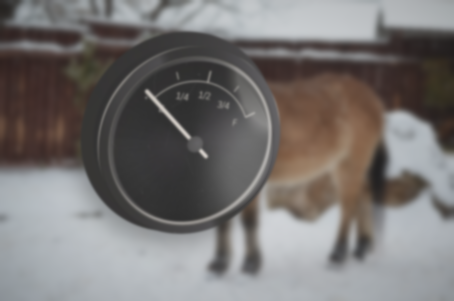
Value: {"value": 0}
